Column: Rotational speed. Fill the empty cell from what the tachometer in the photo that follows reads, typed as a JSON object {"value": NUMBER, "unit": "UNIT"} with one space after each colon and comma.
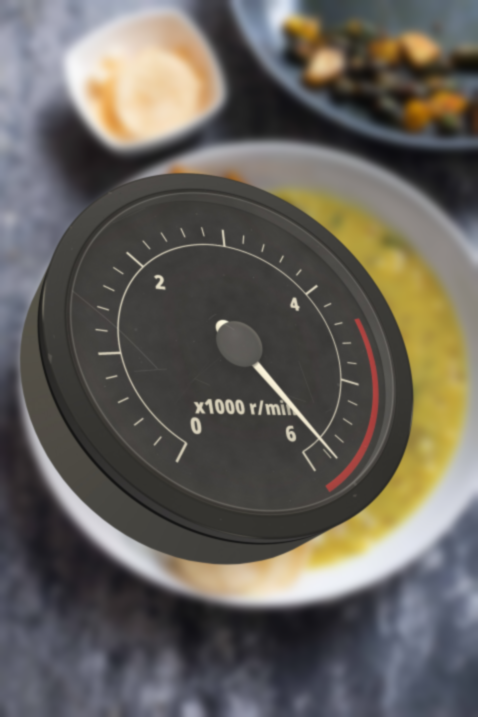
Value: {"value": 5800, "unit": "rpm"}
